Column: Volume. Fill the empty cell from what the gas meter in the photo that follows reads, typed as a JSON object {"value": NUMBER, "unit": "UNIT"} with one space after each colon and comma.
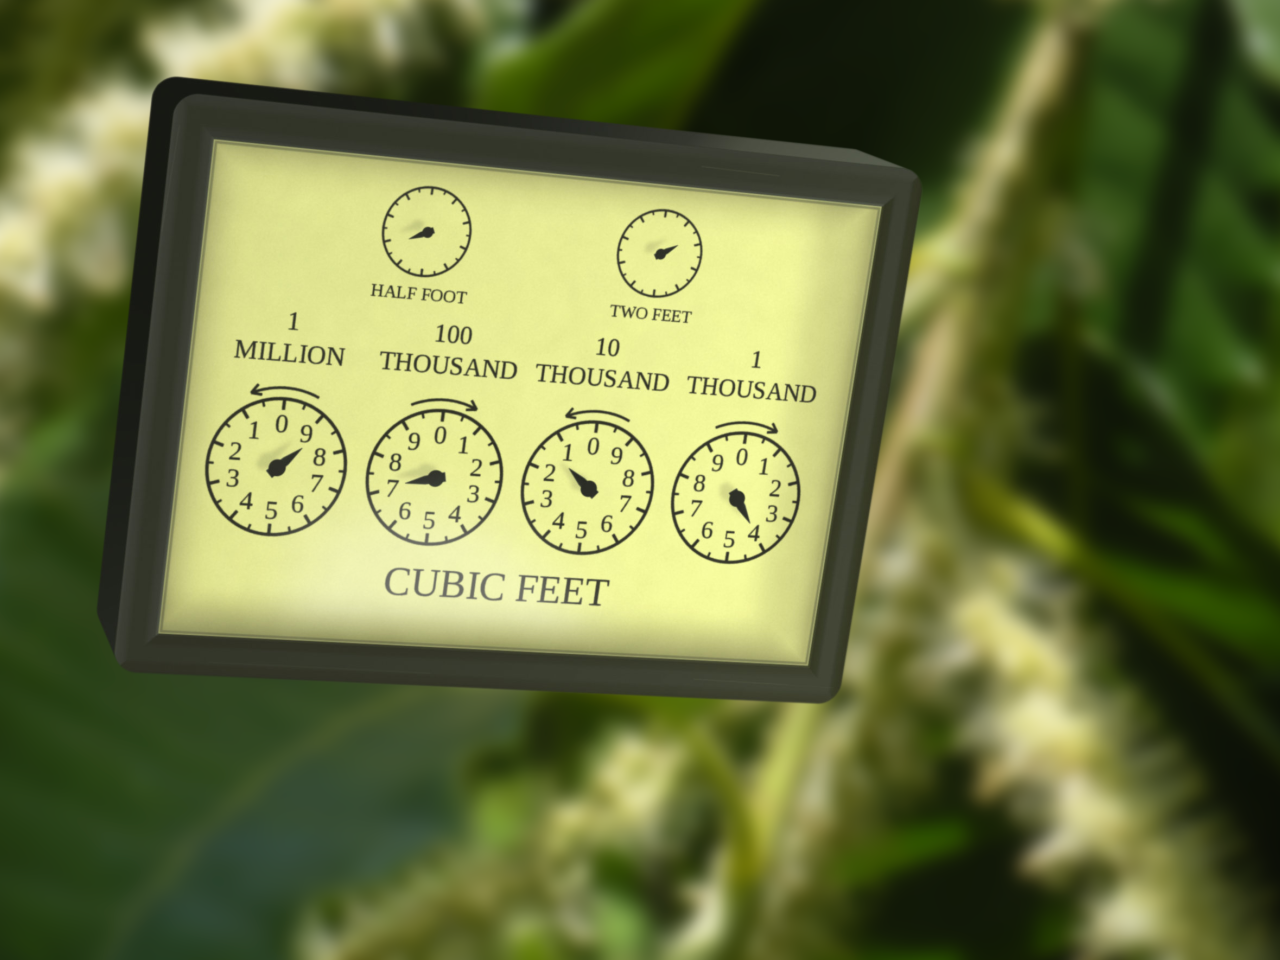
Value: {"value": 871400, "unit": "ft³"}
